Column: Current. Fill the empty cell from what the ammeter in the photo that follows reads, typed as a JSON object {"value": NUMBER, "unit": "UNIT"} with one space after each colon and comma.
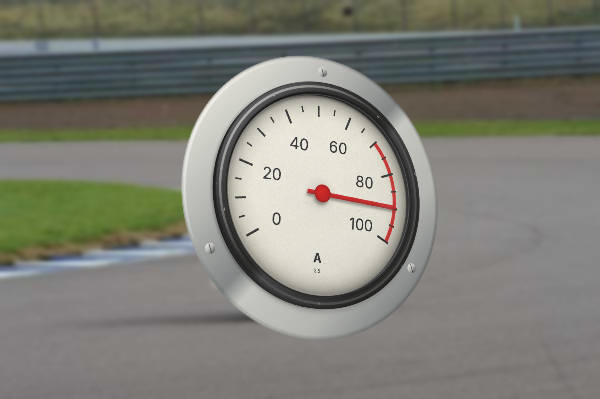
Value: {"value": 90, "unit": "A"}
